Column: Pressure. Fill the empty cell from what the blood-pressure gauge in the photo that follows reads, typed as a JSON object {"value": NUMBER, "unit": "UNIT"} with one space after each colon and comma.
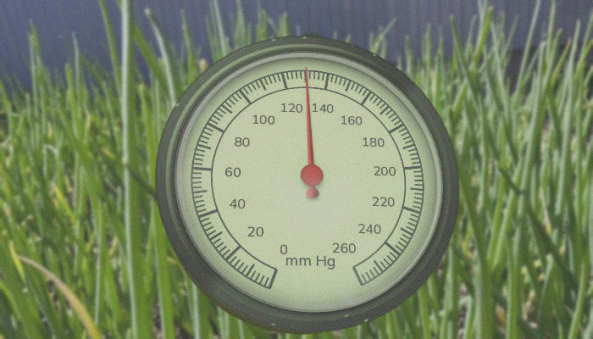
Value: {"value": 130, "unit": "mmHg"}
